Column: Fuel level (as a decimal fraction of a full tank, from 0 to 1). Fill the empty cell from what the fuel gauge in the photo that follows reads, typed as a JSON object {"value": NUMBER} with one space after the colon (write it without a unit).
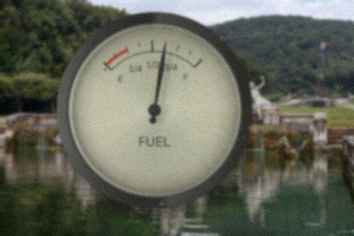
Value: {"value": 0.625}
